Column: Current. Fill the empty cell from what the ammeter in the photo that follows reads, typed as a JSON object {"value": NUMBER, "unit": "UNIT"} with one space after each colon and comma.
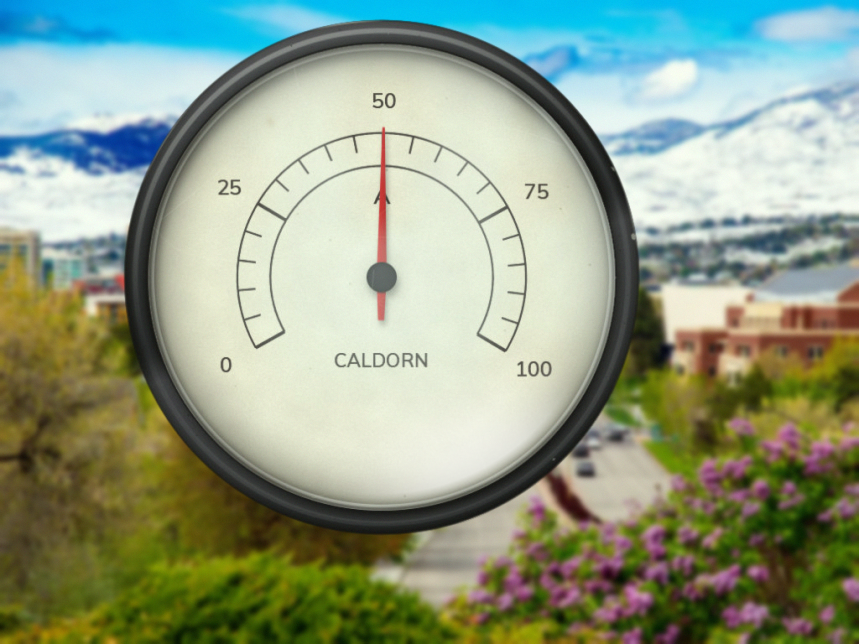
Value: {"value": 50, "unit": "A"}
